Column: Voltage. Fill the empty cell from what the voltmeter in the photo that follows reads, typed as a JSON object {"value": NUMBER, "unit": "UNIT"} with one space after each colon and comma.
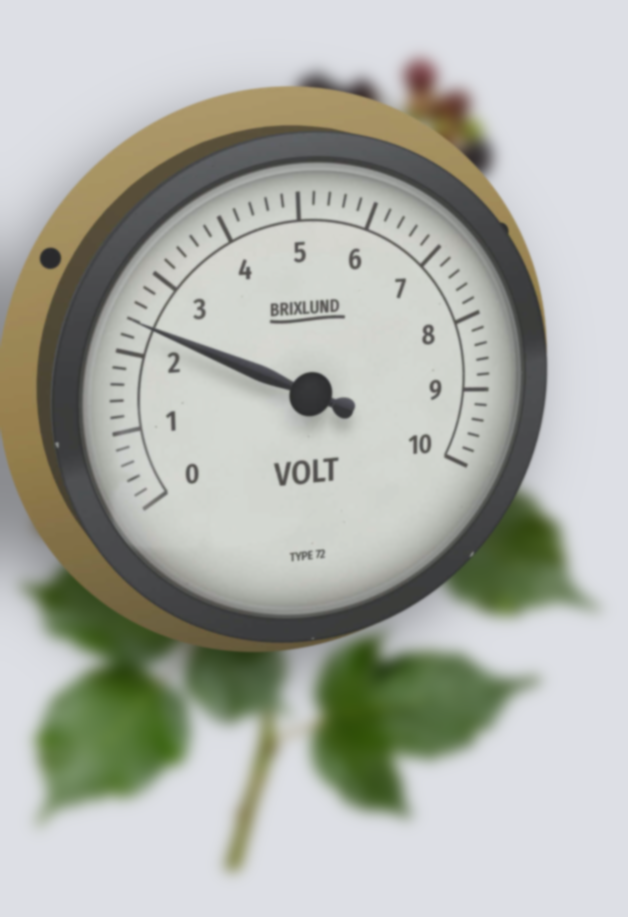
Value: {"value": 2.4, "unit": "V"}
